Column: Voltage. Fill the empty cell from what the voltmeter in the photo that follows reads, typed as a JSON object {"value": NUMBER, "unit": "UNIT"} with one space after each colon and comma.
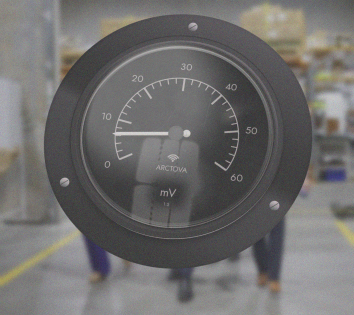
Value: {"value": 6, "unit": "mV"}
